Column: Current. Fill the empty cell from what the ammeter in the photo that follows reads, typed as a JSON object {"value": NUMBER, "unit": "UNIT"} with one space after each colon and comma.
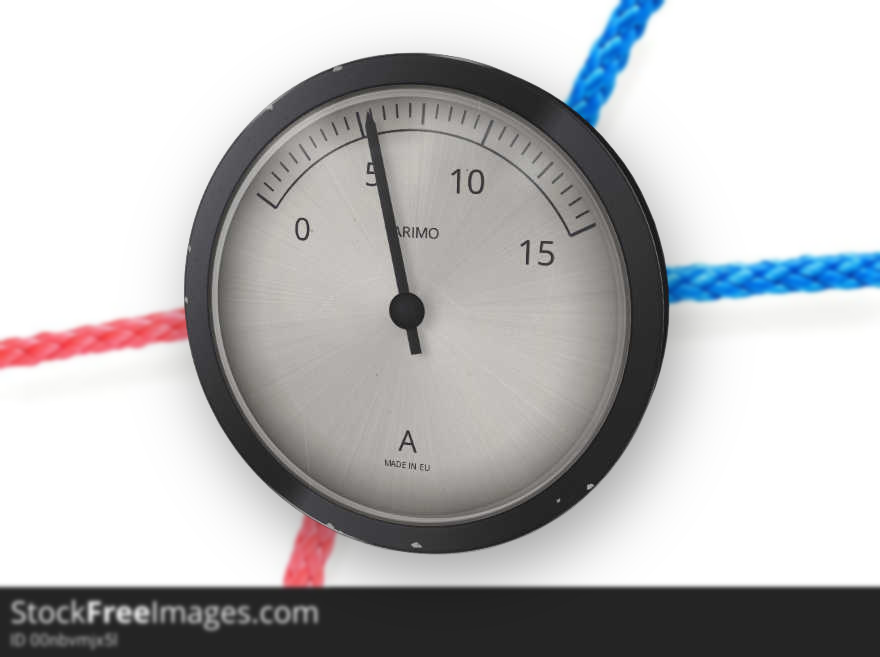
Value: {"value": 5.5, "unit": "A"}
